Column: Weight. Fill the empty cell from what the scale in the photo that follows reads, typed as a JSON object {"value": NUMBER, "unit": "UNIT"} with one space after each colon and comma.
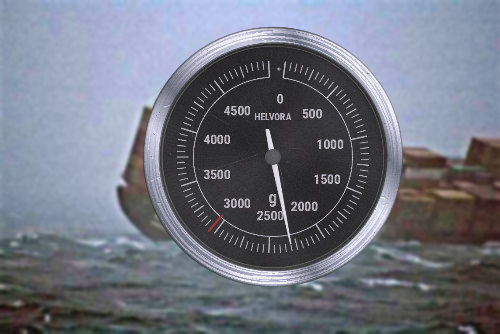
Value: {"value": 2300, "unit": "g"}
